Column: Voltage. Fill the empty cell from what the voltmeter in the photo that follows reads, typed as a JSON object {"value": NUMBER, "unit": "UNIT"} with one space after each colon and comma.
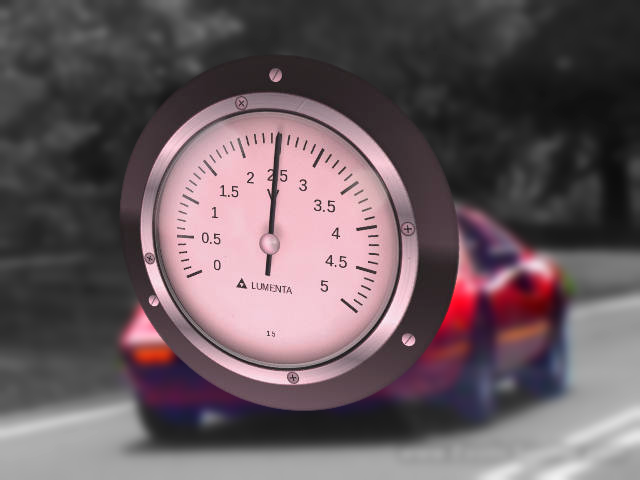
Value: {"value": 2.5, "unit": "V"}
